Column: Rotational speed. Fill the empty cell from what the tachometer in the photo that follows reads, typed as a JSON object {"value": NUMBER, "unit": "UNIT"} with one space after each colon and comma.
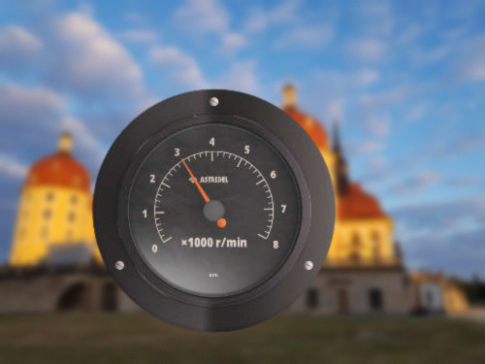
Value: {"value": 3000, "unit": "rpm"}
